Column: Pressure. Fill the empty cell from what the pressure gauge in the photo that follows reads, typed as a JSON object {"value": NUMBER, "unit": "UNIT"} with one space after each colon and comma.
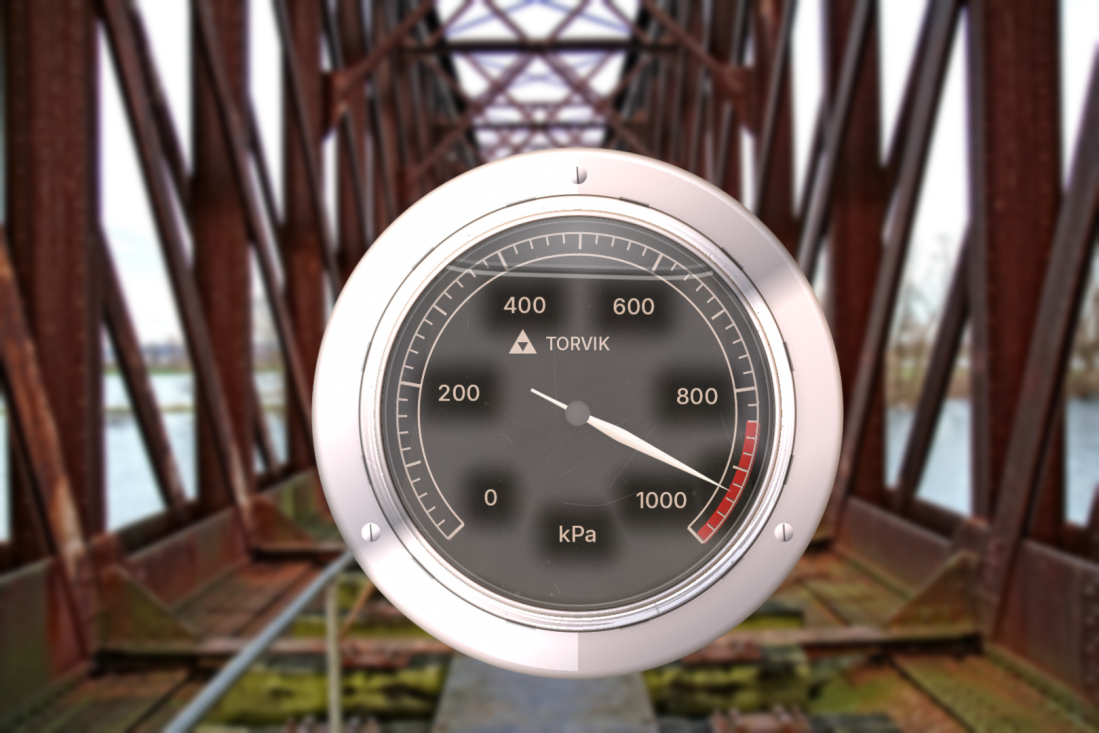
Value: {"value": 930, "unit": "kPa"}
